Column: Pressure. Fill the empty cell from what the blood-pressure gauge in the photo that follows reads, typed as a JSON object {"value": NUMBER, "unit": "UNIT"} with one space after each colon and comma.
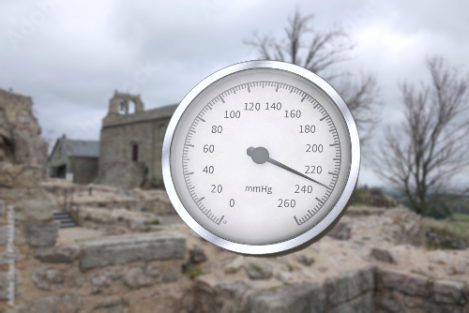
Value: {"value": 230, "unit": "mmHg"}
